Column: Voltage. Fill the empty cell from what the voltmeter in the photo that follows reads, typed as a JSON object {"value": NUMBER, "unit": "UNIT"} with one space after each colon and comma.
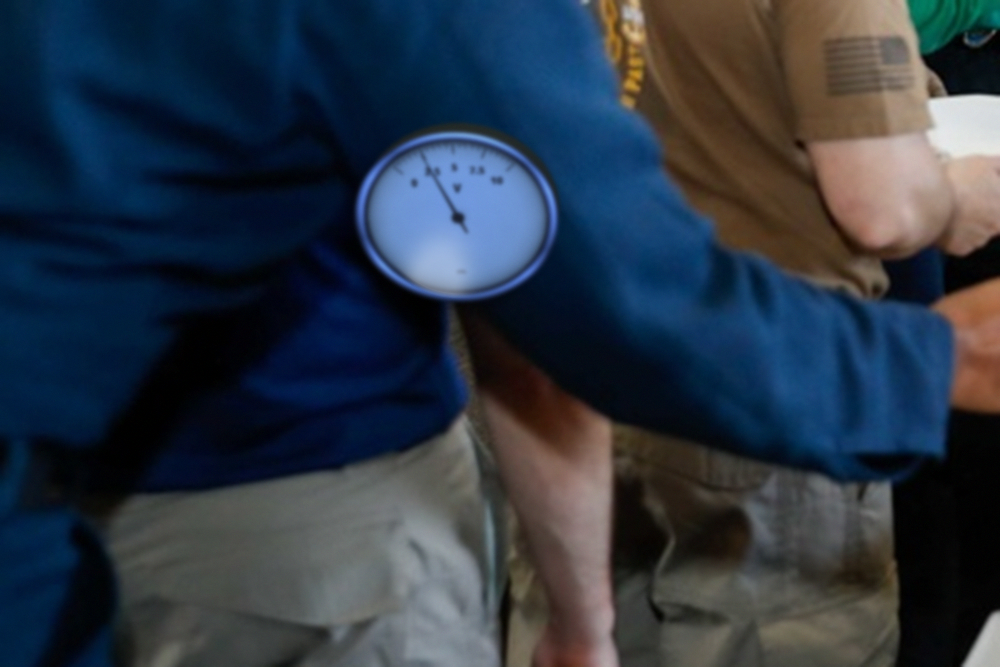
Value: {"value": 2.5, "unit": "V"}
